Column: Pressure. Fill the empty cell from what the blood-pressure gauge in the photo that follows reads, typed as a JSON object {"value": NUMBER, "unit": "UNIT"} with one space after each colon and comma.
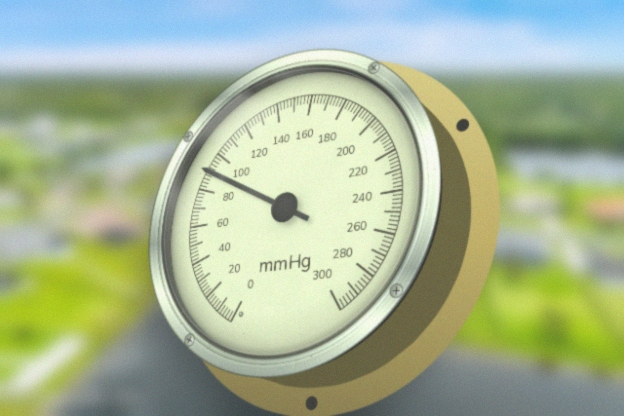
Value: {"value": 90, "unit": "mmHg"}
